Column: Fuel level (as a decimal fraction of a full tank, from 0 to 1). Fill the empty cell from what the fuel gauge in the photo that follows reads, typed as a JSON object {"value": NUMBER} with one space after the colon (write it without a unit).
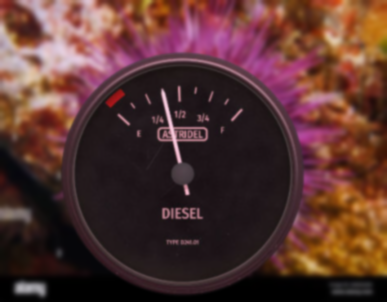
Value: {"value": 0.375}
